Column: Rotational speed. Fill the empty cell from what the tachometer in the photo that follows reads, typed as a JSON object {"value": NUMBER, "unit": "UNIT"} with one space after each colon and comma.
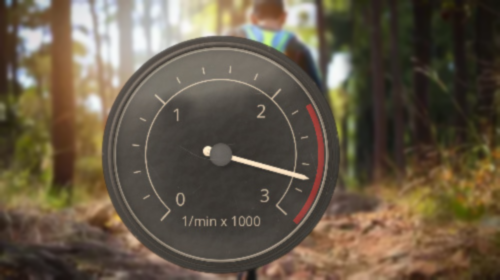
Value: {"value": 2700, "unit": "rpm"}
